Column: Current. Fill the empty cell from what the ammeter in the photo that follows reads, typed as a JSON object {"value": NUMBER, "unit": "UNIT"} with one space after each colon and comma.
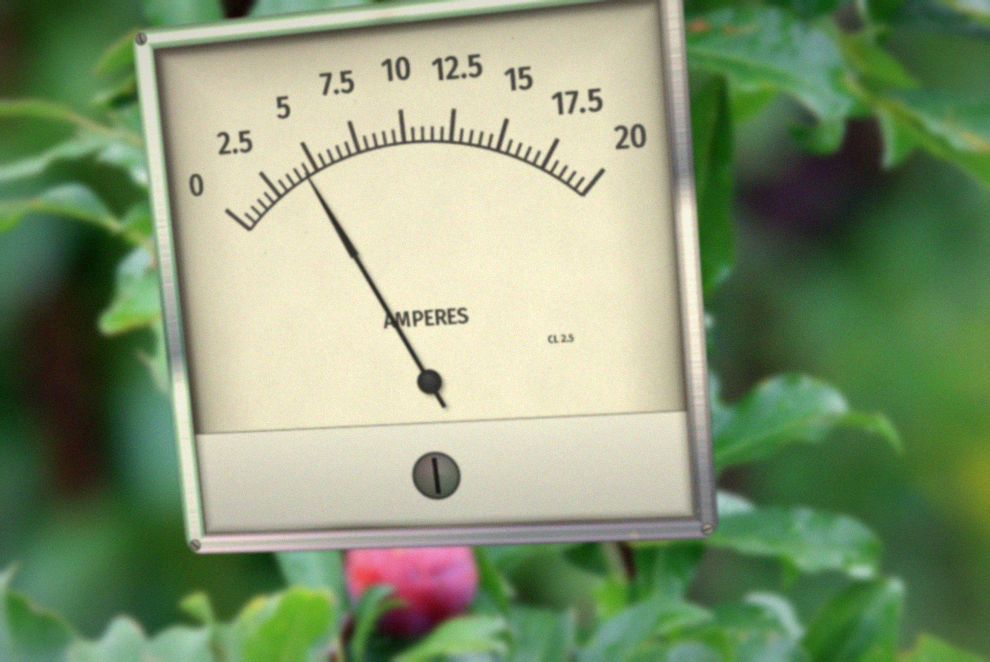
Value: {"value": 4.5, "unit": "A"}
